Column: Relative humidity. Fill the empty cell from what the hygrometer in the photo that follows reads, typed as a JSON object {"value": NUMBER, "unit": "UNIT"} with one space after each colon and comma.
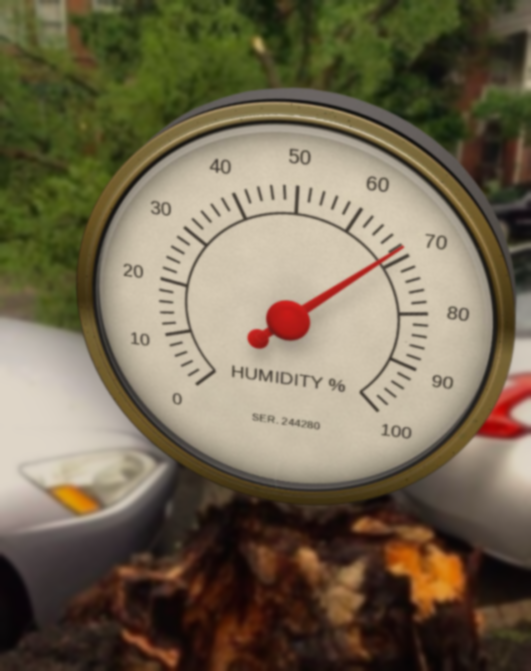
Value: {"value": 68, "unit": "%"}
